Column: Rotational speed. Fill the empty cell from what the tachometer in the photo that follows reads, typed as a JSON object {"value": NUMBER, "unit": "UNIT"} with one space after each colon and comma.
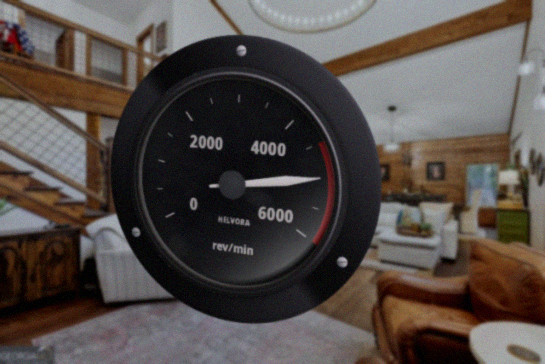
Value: {"value": 5000, "unit": "rpm"}
